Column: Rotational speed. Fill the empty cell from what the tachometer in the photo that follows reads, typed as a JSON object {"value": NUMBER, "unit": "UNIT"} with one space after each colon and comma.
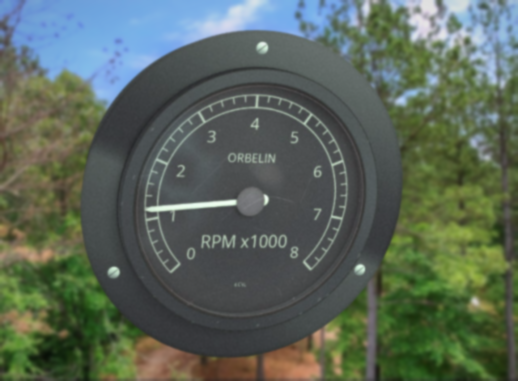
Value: {"value": 1200, "unit": "rpm"}
